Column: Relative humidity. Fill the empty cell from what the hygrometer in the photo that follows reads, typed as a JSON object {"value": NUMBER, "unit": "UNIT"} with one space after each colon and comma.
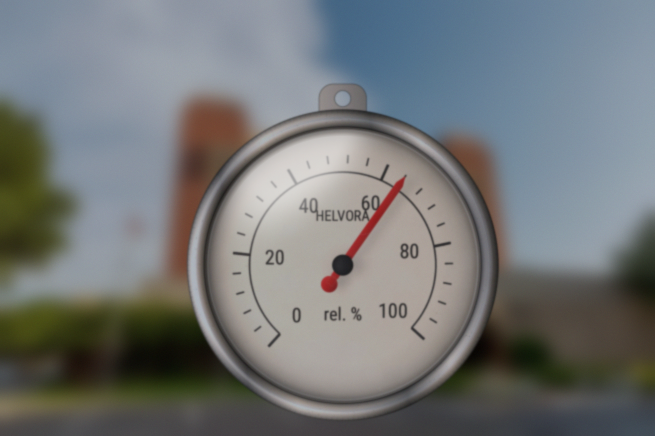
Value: {"value": 64, "unit": "%"}
